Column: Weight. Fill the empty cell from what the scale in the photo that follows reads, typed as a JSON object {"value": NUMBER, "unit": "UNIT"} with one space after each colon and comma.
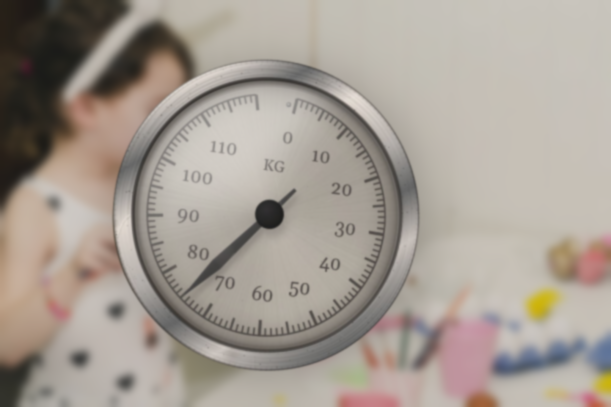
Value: {"value": 75, "unit": "kg"}
